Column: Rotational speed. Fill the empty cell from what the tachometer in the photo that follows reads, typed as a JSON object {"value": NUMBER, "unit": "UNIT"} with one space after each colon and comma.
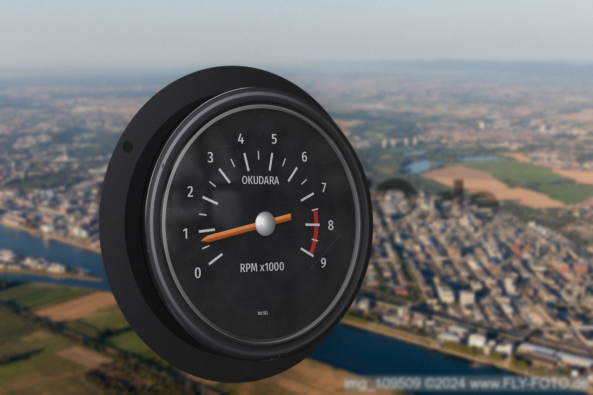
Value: {"value": 750, "unit": "rpm"}
